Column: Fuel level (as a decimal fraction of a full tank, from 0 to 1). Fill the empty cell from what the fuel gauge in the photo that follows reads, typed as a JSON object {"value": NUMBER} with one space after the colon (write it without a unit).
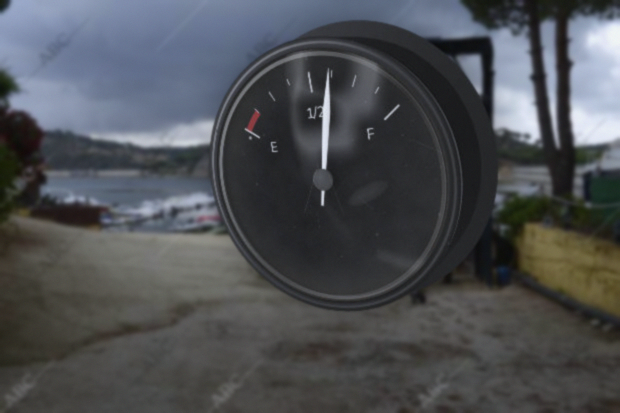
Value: {"value": 0.625}
